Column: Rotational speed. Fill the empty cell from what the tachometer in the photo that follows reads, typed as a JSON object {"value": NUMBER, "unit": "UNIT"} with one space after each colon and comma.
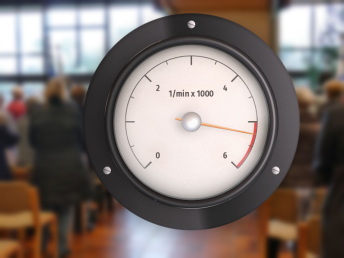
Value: {"value": 5250, "unit": "rpm"}
